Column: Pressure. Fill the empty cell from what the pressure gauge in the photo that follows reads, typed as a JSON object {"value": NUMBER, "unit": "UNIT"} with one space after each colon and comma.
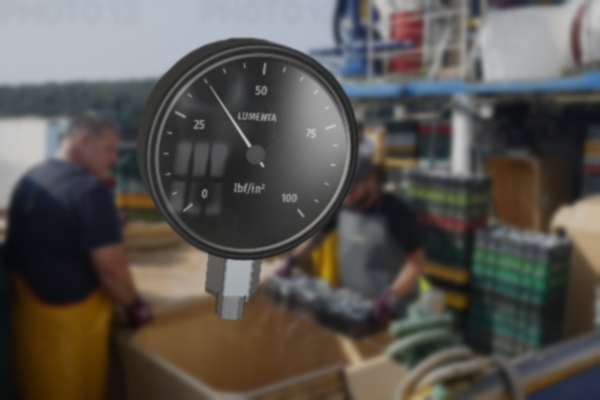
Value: {"value": 35, "unit": "psi"}
